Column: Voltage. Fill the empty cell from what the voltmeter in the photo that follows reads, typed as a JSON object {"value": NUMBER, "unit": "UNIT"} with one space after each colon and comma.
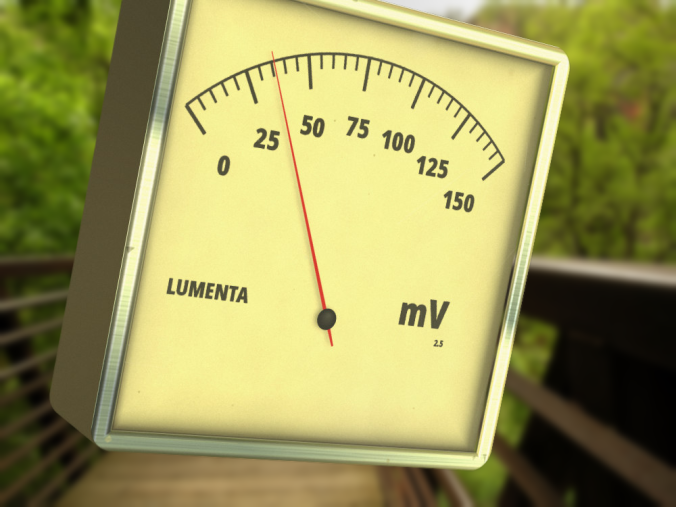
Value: {"value": 35, "unit": "mV"}
